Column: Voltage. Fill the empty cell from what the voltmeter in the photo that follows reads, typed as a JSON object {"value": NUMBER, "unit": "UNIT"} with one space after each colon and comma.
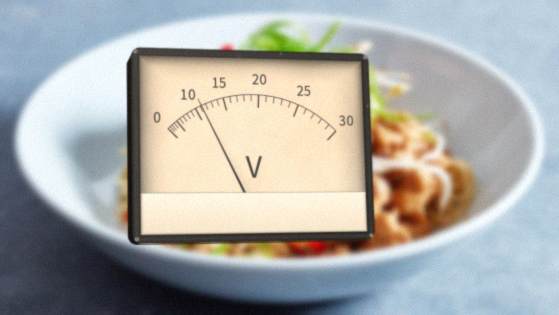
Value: {"value": 11, "unit": "V"}
